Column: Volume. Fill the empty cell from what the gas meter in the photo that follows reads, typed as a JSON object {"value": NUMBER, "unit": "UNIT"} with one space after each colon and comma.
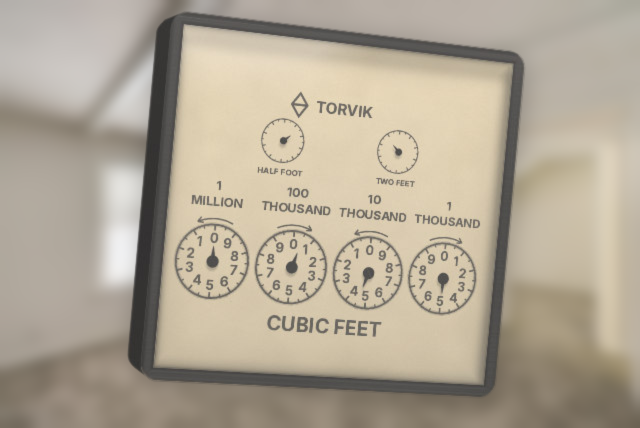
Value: {"value": 4500, "unit": "ft³"}
